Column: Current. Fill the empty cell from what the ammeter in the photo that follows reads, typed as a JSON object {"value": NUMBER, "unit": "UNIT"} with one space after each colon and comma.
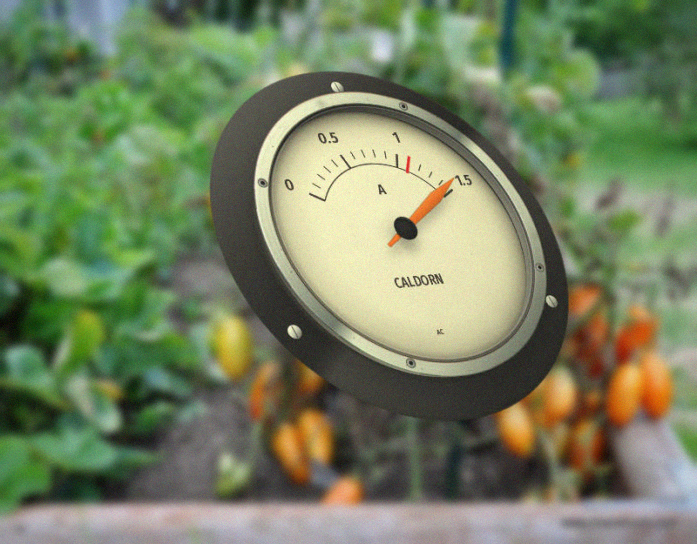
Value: {"value": 1.45, "unit": "A"}
